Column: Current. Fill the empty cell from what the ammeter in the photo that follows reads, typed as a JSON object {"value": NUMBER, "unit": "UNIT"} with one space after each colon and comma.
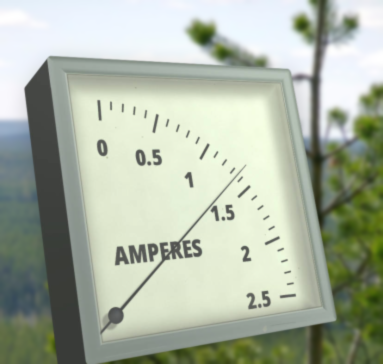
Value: {"value": 1.35, "unit": "A"}
